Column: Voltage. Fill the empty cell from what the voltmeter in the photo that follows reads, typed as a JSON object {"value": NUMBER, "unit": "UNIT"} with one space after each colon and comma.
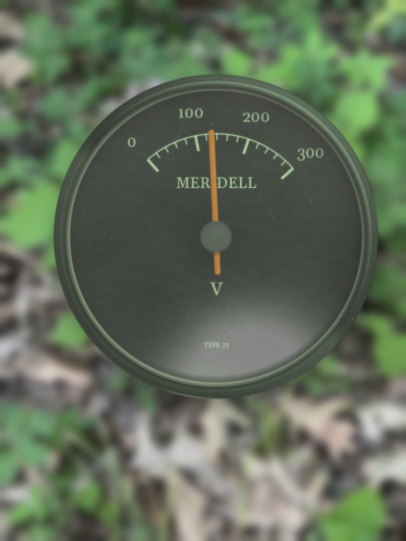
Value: {"value": 130, "unit": "V"}
